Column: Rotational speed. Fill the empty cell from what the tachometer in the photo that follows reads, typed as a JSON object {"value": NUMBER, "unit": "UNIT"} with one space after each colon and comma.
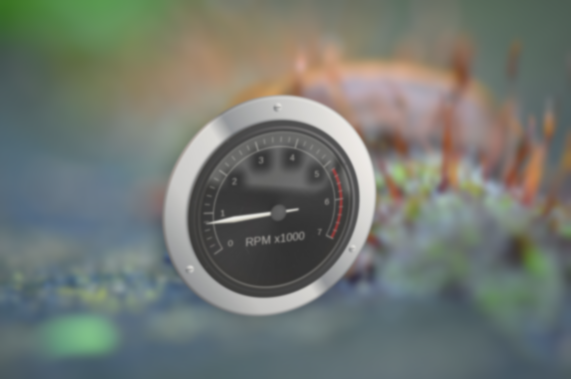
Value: {"value": 800, "unit": "rpm"}
